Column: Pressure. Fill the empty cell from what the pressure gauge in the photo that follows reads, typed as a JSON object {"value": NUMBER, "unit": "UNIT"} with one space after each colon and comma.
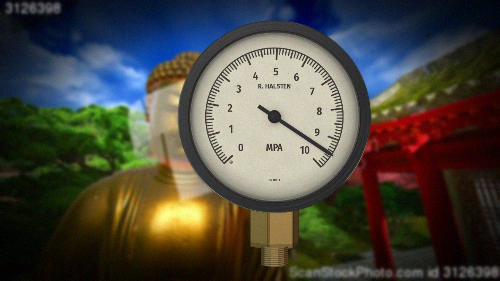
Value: {"value": 9.5, "unit": "MPa"}
